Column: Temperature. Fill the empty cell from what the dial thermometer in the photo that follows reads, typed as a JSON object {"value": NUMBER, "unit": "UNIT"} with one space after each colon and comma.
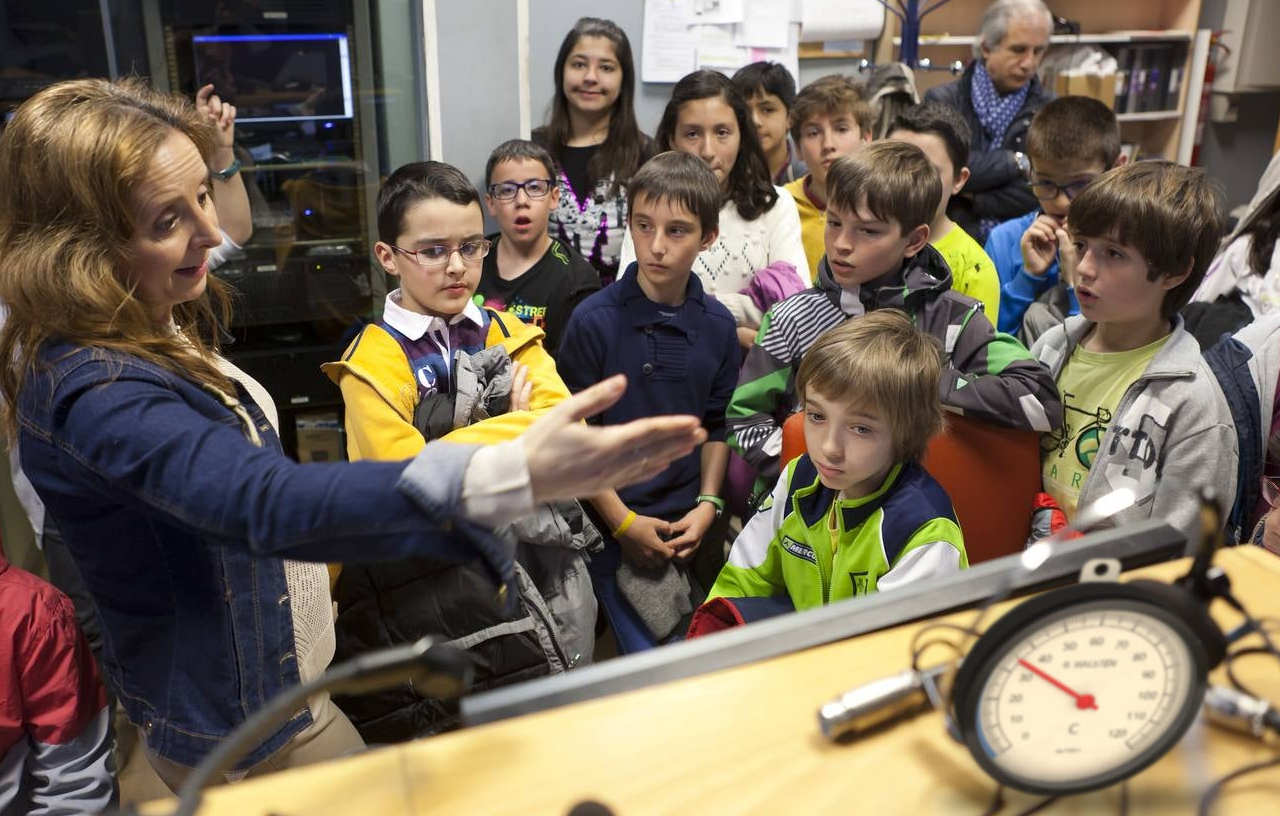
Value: {"value": 35, "unit": "°C"}
